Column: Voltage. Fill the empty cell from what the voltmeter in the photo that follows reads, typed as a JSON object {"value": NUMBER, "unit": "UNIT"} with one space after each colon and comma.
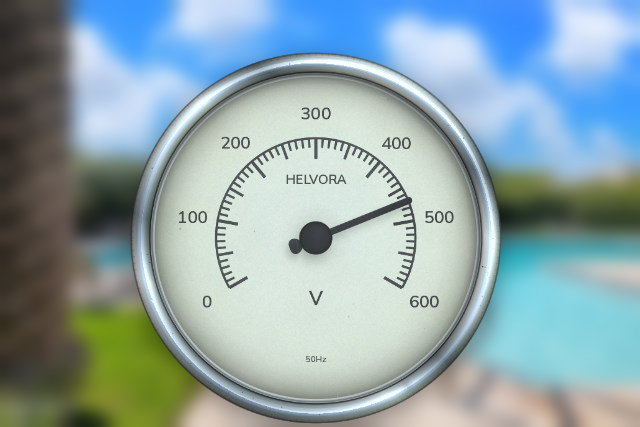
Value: {"value": 470, "unit": "V"}
